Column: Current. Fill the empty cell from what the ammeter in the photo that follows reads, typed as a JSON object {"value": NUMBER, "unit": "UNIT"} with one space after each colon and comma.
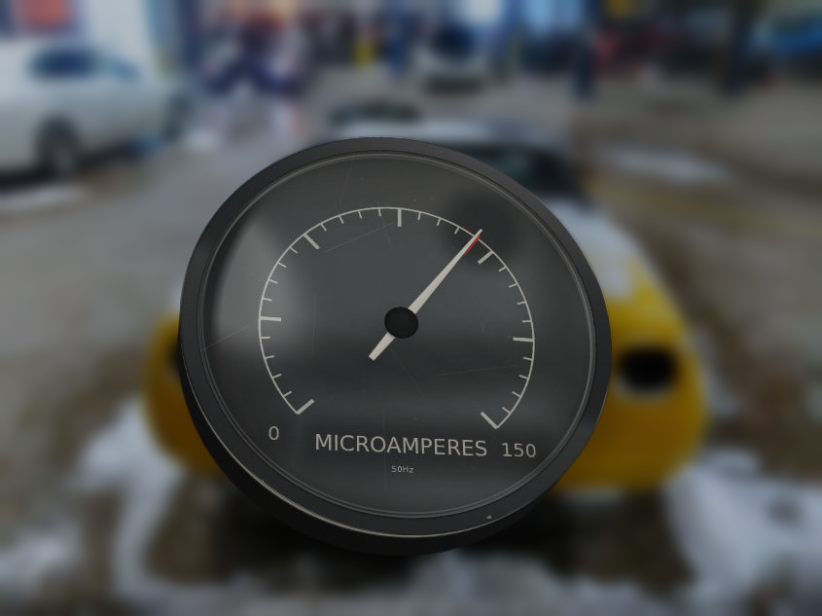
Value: {"value": 95, "unit": "µA"}
